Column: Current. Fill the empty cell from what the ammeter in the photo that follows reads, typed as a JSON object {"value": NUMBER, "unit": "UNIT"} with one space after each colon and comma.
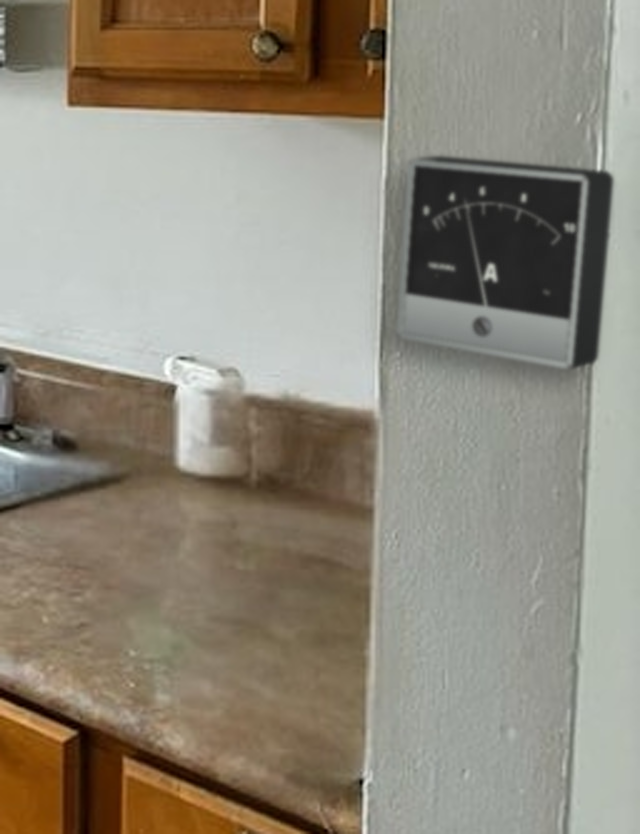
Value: {"value": 5, "unit": "A"}
